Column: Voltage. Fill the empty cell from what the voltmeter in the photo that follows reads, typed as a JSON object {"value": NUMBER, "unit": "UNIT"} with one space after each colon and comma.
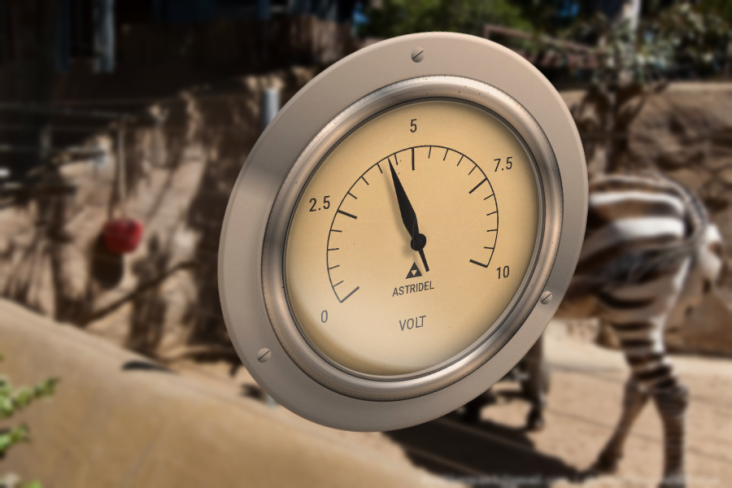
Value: {"value": 4.25, "unit": "V"}
